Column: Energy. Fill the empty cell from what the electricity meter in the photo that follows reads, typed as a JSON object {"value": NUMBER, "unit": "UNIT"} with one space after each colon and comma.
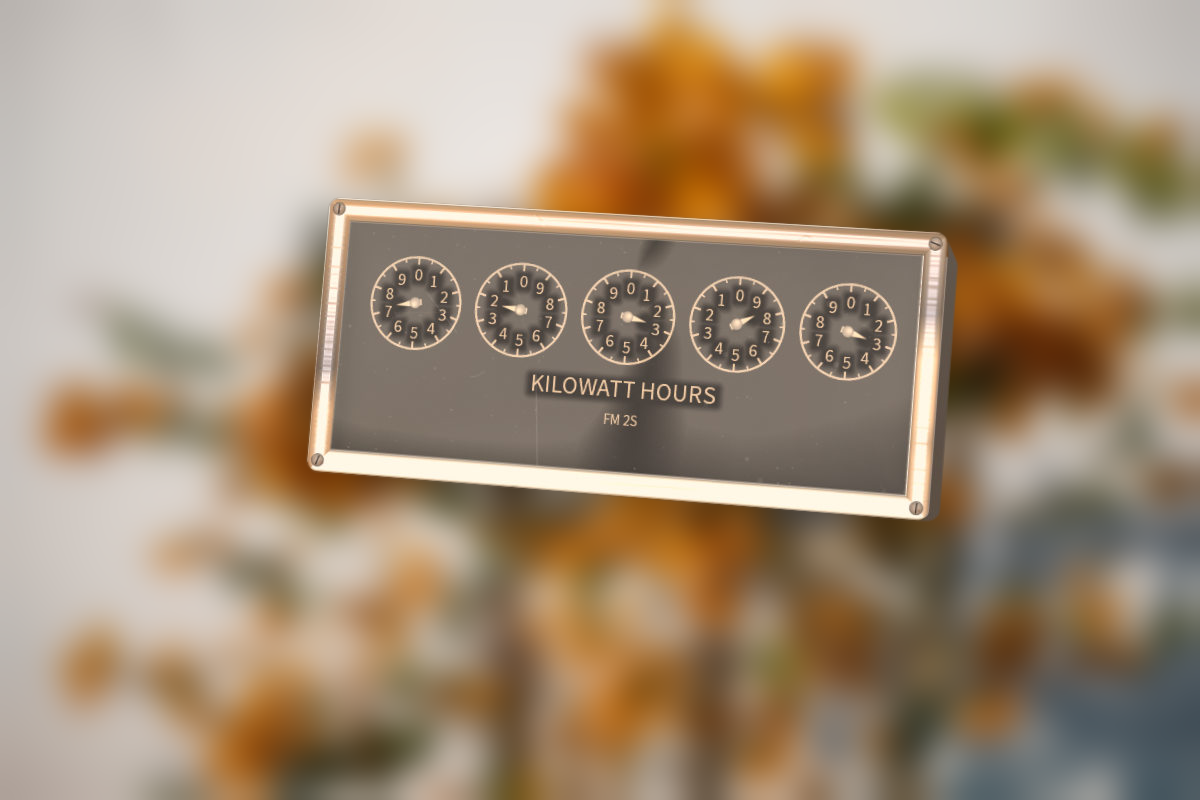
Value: {"value": 72283, "unit": "kWh"}
